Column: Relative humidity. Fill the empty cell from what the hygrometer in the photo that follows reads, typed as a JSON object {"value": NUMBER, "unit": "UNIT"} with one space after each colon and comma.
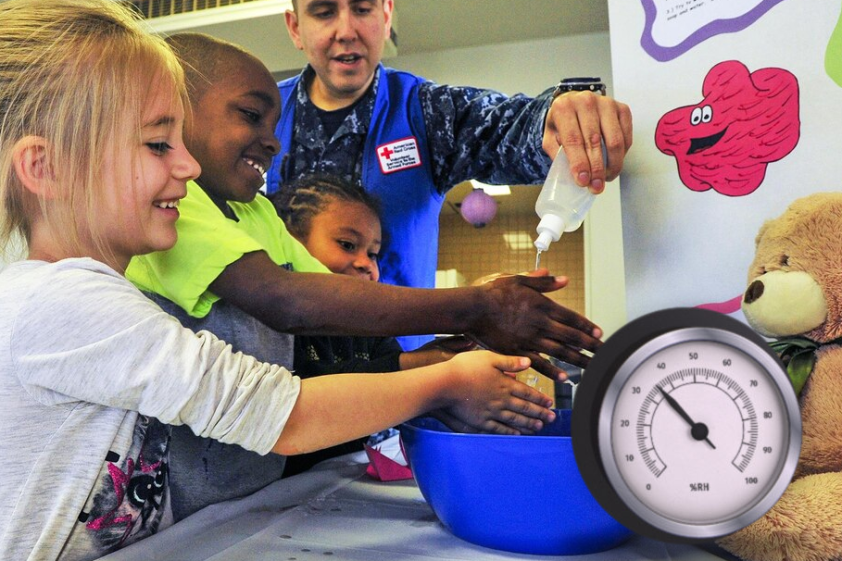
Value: {"value": 35, "unit": "%"}
